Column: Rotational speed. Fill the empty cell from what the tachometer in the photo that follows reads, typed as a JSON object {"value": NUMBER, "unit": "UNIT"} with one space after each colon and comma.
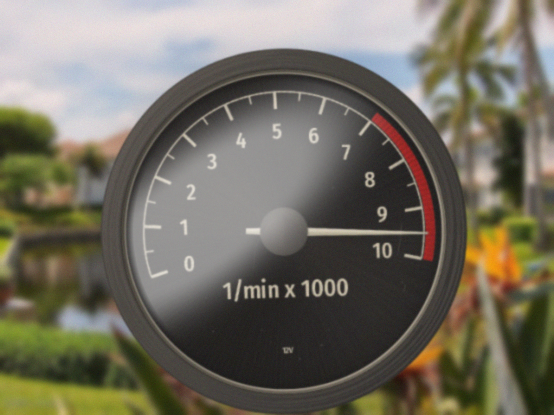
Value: {"value": 9500, "unit": "rpm"}
